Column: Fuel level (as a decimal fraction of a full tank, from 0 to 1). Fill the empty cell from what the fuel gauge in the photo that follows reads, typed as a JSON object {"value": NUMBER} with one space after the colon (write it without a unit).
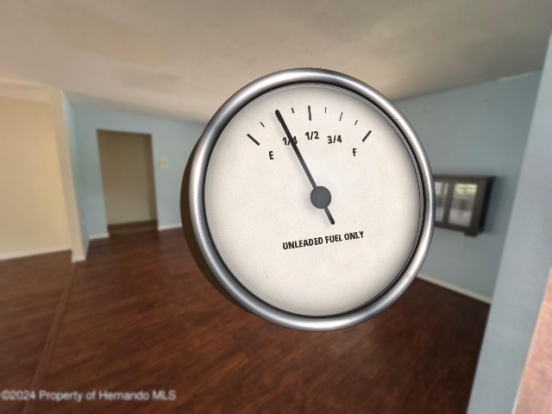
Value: {"value": 0.25}
